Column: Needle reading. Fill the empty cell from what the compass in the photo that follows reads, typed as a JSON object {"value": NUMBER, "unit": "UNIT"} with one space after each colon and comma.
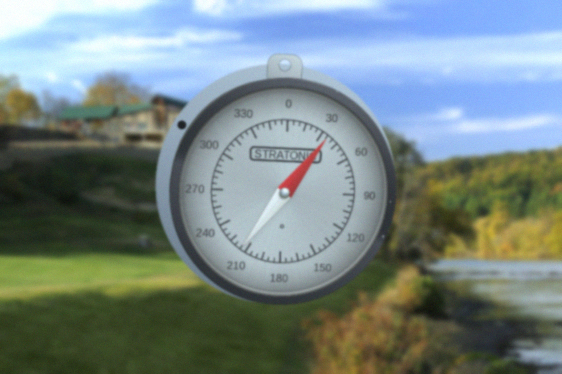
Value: {"value": 35, "unit": "°"}
